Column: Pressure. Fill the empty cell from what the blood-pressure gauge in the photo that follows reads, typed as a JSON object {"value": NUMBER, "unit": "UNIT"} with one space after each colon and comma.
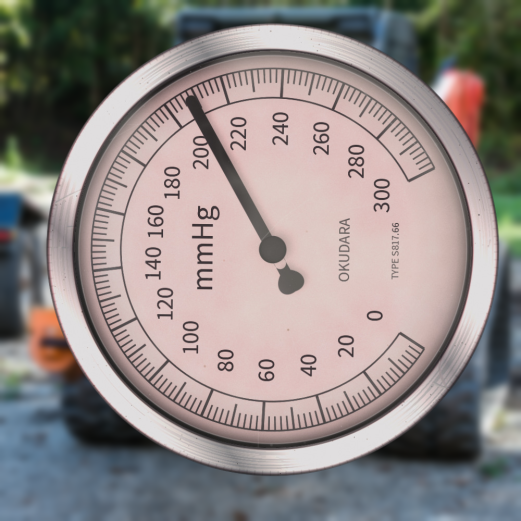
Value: {"value": 208, "unit": "mmHg"}
